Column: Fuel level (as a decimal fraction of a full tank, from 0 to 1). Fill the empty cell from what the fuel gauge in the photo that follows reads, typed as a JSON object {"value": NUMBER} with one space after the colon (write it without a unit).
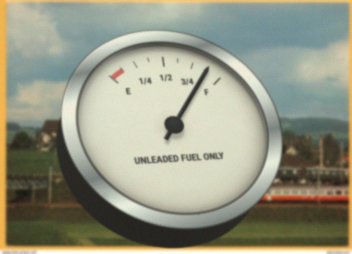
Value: {"value": 0.875}
